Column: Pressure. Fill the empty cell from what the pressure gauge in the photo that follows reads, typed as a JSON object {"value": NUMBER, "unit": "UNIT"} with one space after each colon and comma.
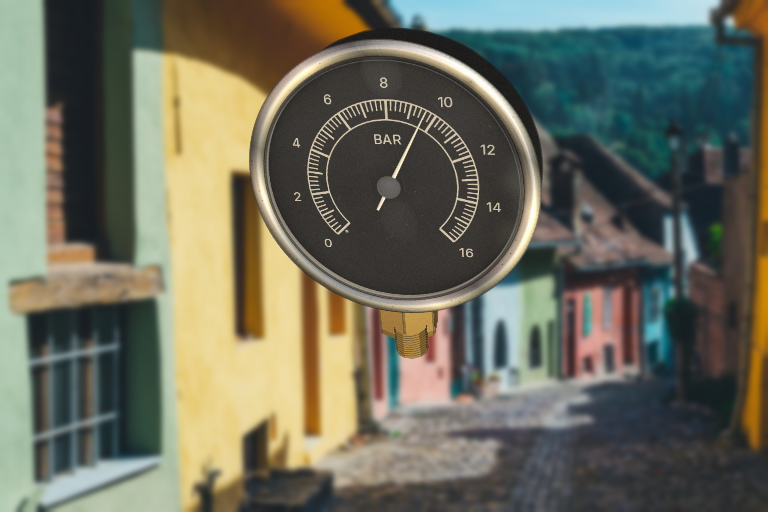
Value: {"value": 9.6, "unit": "bar"}
